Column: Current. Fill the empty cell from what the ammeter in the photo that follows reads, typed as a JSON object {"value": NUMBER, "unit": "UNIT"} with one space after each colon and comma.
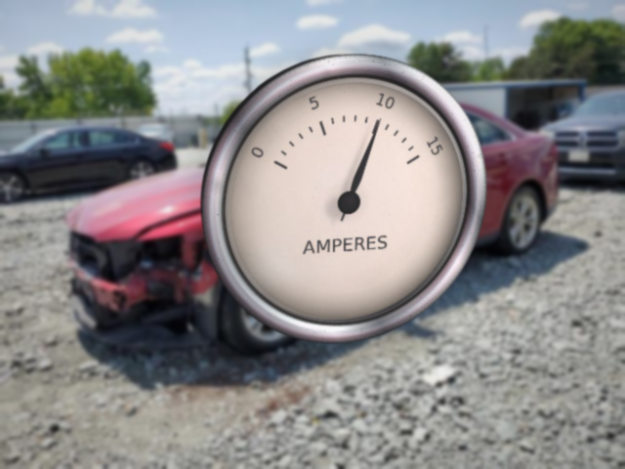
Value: {"value": 10, "unit": "A"}
